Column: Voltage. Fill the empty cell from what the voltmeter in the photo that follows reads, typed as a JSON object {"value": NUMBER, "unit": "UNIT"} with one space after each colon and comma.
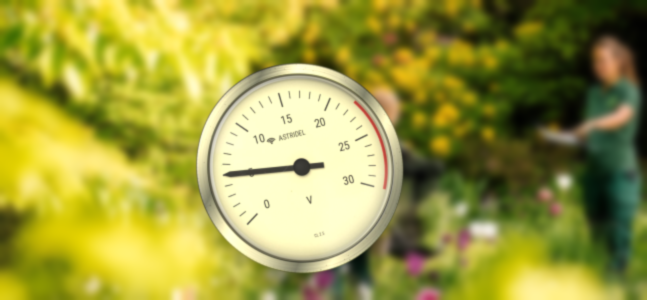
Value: {"value": 5, "unit": "V"}
